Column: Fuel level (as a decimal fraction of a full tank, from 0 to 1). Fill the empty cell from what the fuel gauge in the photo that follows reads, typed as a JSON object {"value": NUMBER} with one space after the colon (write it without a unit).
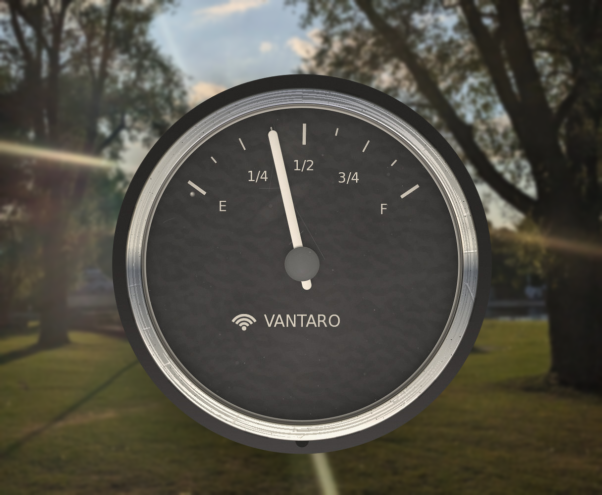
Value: {"value": 0.375}
